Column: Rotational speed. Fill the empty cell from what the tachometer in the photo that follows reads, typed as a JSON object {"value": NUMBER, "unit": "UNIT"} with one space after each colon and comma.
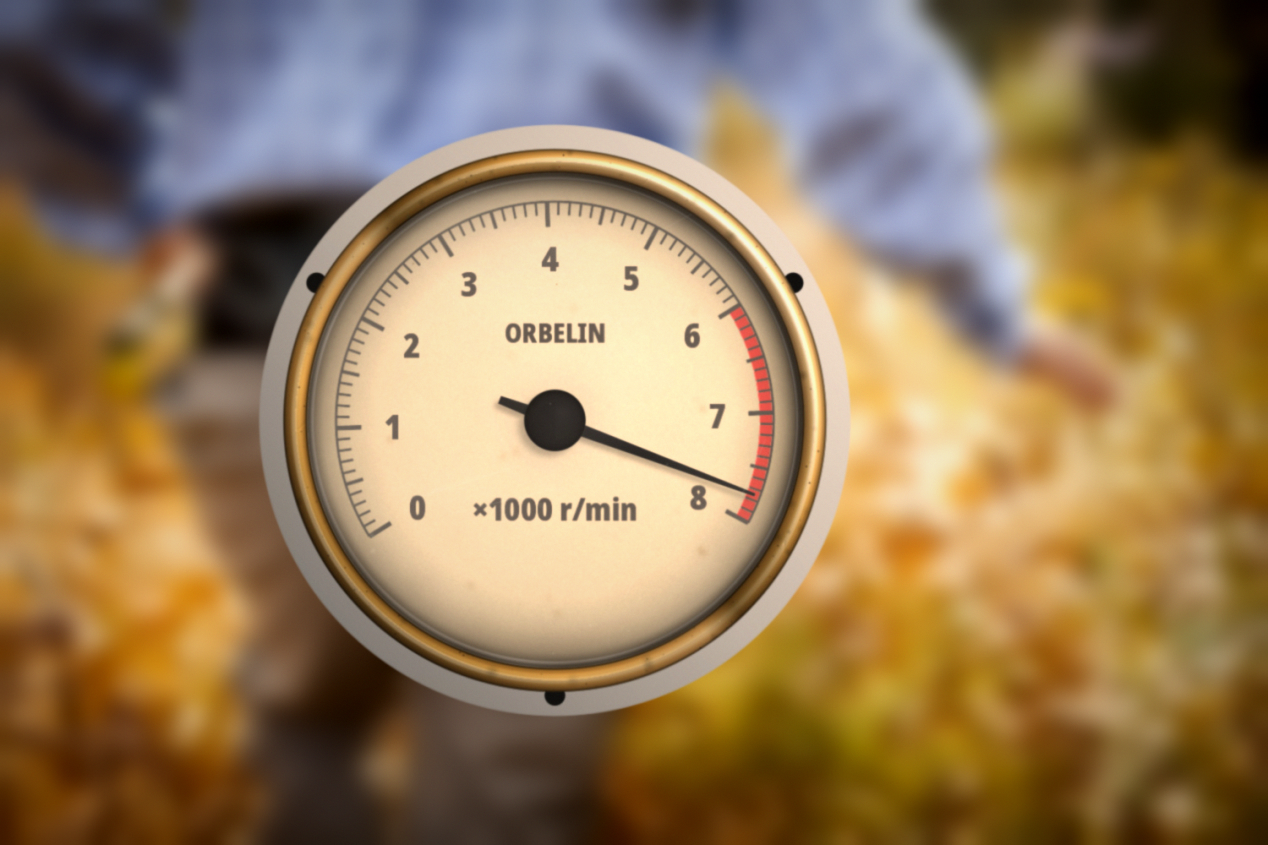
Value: {"value": 7750, "unit": "rpm"}
